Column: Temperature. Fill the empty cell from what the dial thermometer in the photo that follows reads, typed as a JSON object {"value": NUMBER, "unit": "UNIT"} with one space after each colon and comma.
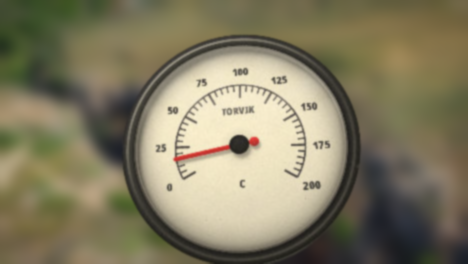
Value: {"value": 15, "unit": "°C"}
